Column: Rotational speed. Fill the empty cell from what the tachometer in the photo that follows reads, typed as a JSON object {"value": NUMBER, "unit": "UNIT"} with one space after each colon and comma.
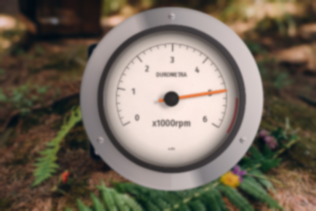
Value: {"value": 5000, "unit": "rpm"}
